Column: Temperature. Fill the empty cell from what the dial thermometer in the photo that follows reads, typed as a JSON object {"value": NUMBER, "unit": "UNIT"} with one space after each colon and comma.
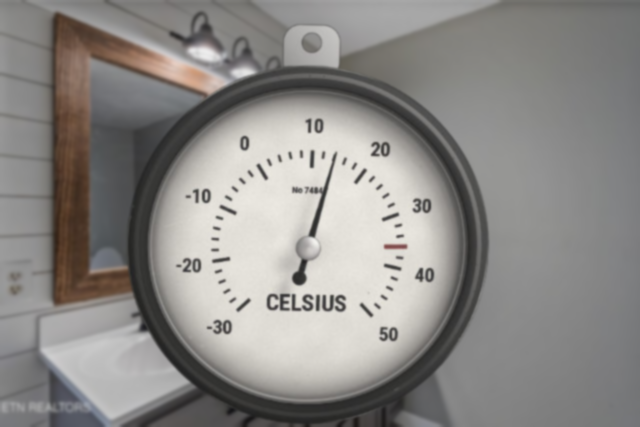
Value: {"value": 14, "unit": "°C"}
